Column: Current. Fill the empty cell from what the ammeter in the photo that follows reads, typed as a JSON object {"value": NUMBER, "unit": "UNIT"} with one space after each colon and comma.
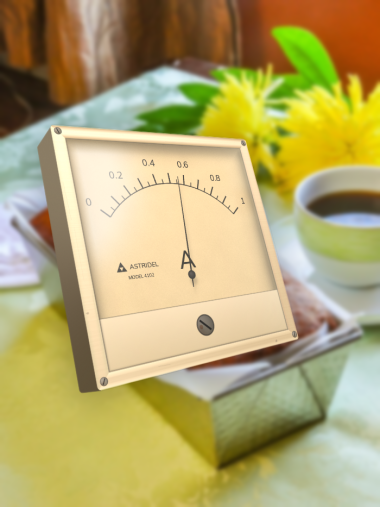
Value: {"value": 0.55, "unit": "A"}
